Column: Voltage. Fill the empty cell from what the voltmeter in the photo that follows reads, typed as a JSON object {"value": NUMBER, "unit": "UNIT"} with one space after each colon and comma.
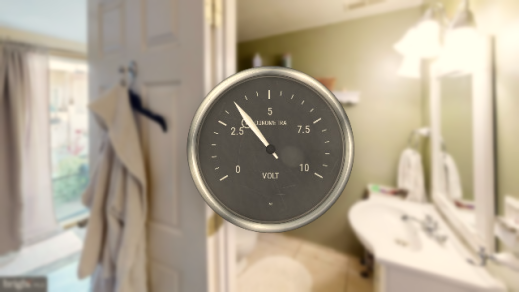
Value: {"value": 3.5, "unit": "V"}
